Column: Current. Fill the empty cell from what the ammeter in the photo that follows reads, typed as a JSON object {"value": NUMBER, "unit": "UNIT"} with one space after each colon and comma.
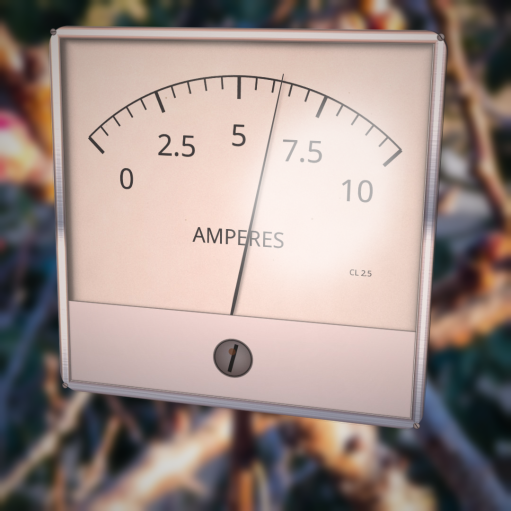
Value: {"value": 6.25, "unit": "A"}
